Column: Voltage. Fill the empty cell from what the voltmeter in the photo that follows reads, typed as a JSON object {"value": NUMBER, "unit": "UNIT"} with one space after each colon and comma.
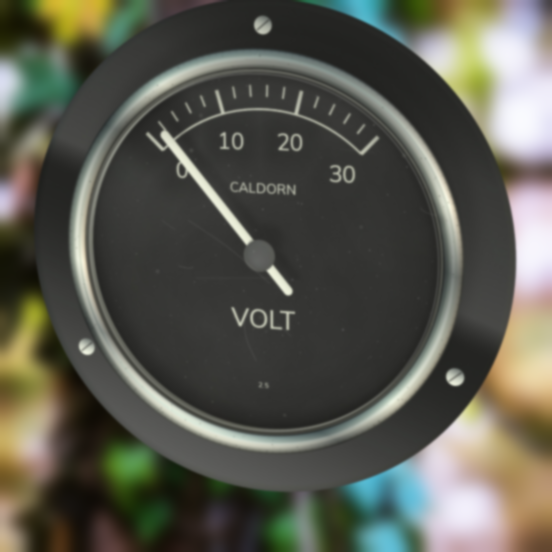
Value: {"value": 2, "unit": "V"}
